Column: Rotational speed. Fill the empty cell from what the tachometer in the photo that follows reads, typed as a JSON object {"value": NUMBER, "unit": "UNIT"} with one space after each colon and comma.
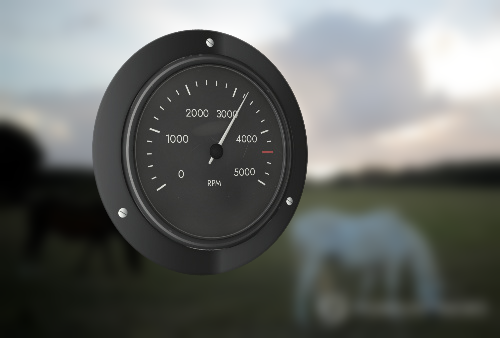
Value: {"value": 3200, "unit": "rpm"}
